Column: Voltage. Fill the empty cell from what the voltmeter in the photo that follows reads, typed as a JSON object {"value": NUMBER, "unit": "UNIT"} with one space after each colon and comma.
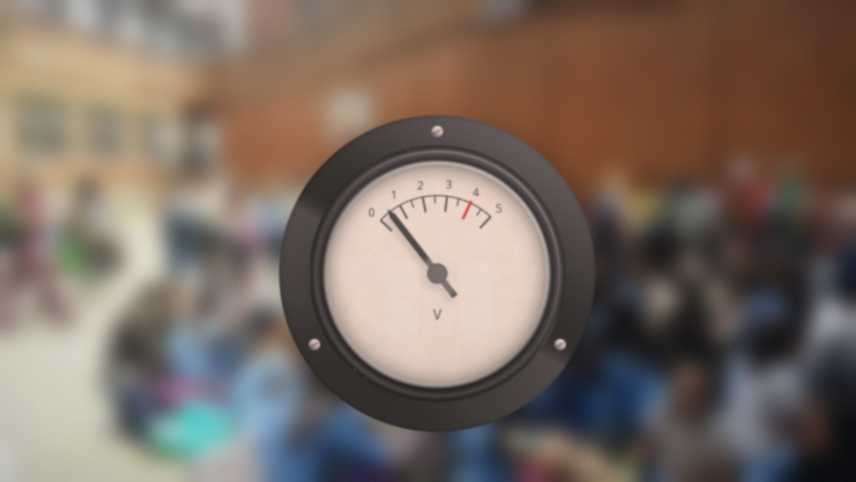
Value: {"value": 0.5, "unit": "V"}
